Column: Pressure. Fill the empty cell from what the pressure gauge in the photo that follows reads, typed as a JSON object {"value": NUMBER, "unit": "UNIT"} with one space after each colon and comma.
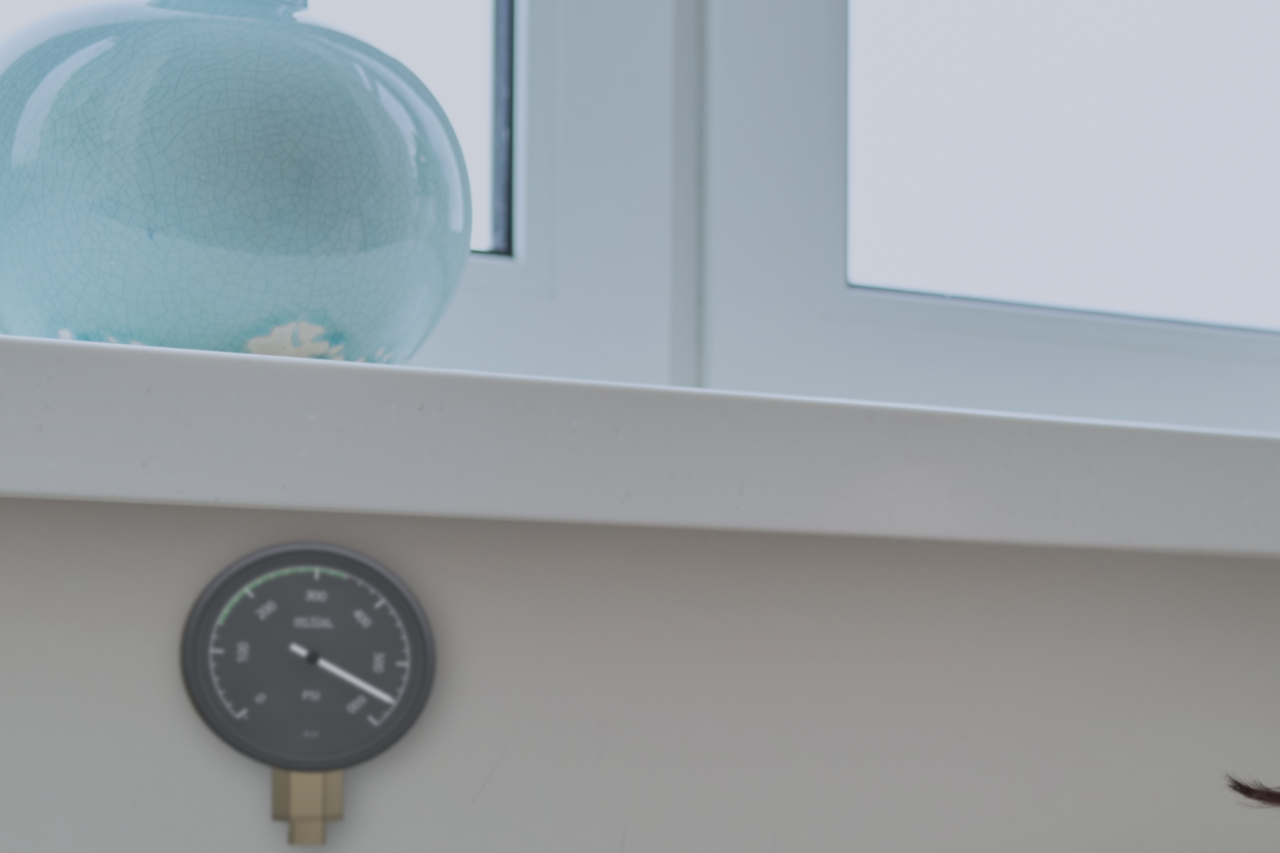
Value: {"value": 560, "unit": "psi"}
